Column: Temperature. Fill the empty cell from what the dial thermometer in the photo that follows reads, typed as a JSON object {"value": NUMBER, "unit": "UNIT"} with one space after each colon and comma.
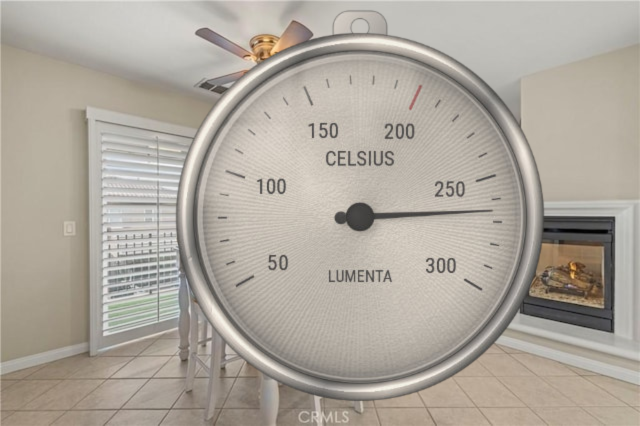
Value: {"value": 265, "unit": "°C"}
